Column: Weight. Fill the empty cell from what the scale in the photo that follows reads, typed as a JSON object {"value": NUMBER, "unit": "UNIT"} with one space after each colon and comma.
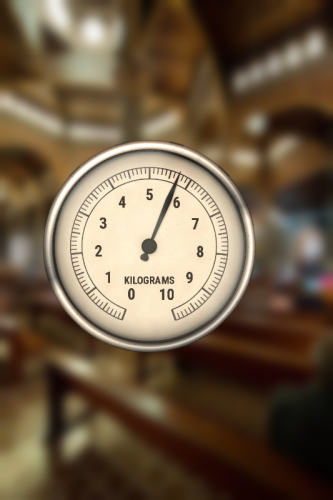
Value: {"value": 5.7, "unit": "kg"}
